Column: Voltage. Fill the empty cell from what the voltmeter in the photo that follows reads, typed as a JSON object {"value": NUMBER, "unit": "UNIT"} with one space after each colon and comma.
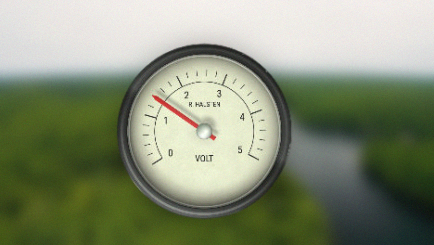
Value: {"value": 1.4, "unit": "V"}
